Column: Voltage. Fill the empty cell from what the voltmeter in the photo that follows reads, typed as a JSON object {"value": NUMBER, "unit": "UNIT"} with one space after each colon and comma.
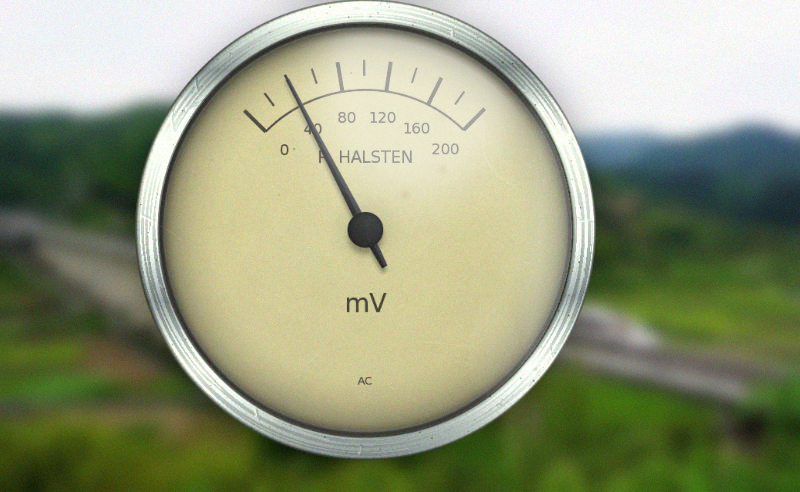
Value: {"value": 40, "unit": "mV"}
